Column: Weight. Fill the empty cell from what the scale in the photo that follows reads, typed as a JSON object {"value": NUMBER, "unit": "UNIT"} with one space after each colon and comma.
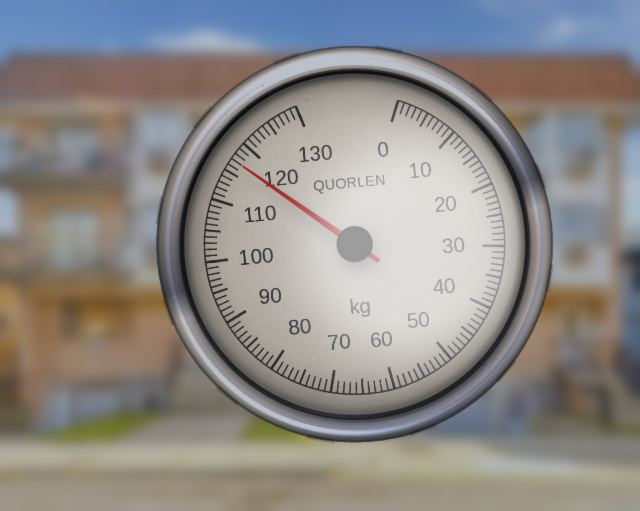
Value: {"value": 117, "unit": "kg"}
